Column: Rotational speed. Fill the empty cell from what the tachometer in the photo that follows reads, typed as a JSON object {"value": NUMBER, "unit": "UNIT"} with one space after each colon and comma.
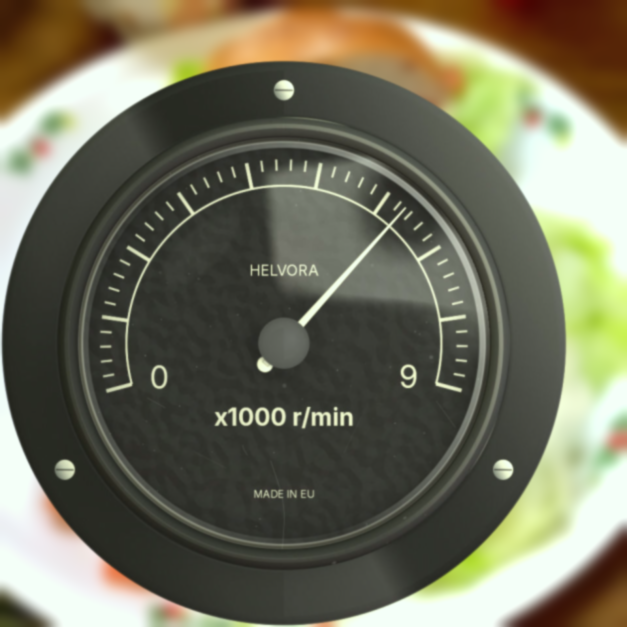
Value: {"value": 6300, "unit": "rpm"}
